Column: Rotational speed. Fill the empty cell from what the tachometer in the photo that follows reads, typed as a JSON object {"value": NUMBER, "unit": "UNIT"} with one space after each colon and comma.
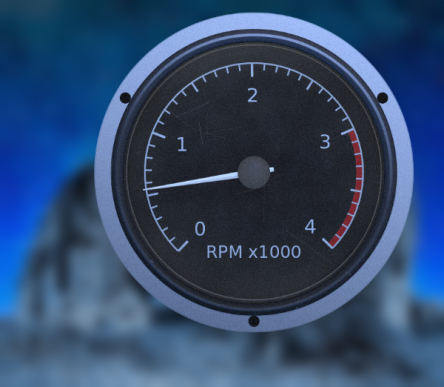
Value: {"value": 550, "unit": "rpm"}
